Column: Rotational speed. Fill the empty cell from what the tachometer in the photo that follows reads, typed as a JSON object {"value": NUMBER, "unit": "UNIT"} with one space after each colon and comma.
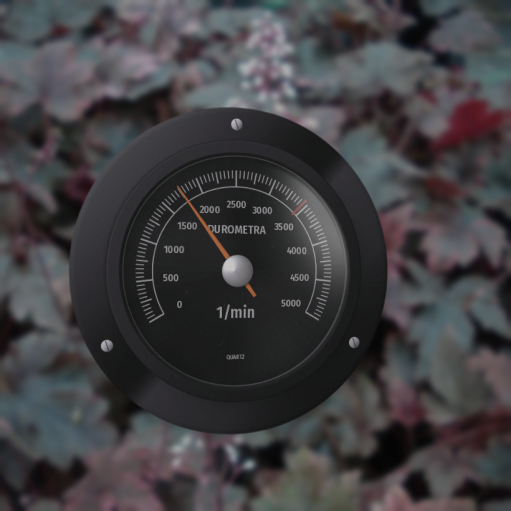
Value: {"value": 1750, "unit": "rpm"}
